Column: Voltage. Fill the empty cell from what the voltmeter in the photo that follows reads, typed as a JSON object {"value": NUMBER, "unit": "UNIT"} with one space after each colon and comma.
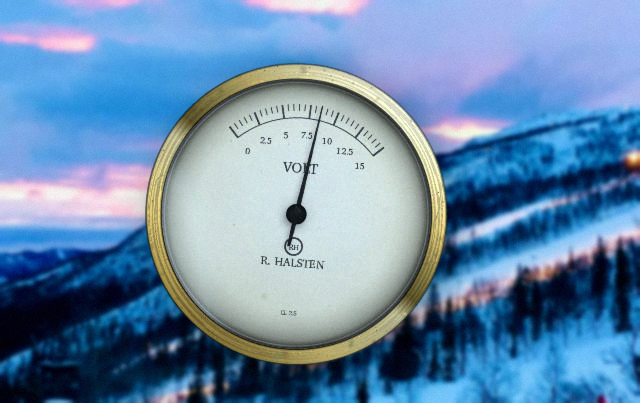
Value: {"value": 8.5, "unit": "V"}
